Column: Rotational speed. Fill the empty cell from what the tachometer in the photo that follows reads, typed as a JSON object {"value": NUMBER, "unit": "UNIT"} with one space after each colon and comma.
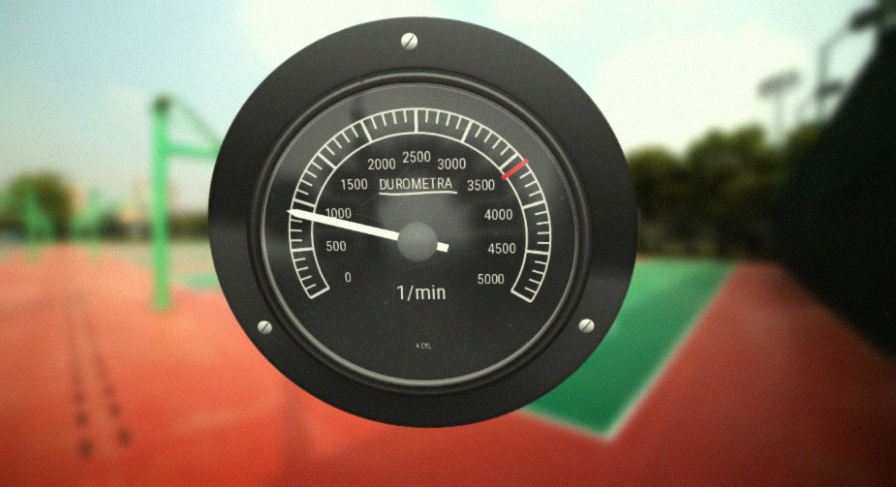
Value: {"value": 900, "unit": "rpm"}
